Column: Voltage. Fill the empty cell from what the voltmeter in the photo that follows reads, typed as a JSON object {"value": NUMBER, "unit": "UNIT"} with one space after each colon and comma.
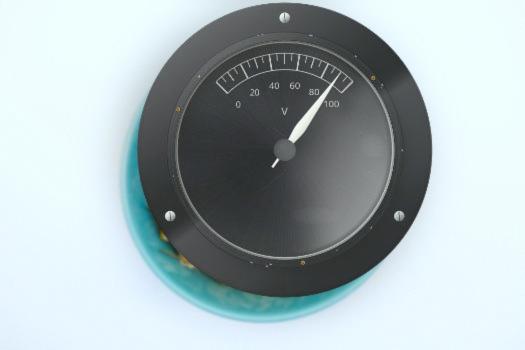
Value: {"value": 90, "unit": "V"}
